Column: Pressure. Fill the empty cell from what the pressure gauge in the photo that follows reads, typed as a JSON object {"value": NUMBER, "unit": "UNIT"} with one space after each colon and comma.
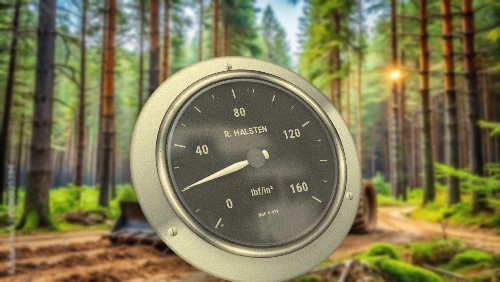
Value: {"value": 20, "unit": "psi"}
